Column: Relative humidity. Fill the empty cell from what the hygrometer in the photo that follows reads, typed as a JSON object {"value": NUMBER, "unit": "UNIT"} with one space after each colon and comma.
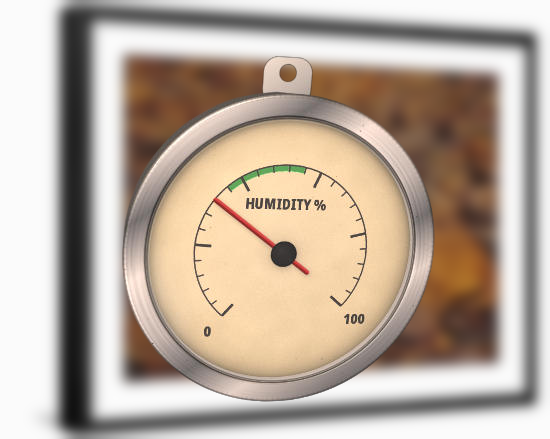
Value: {"value": 32, "unit": "%"}
